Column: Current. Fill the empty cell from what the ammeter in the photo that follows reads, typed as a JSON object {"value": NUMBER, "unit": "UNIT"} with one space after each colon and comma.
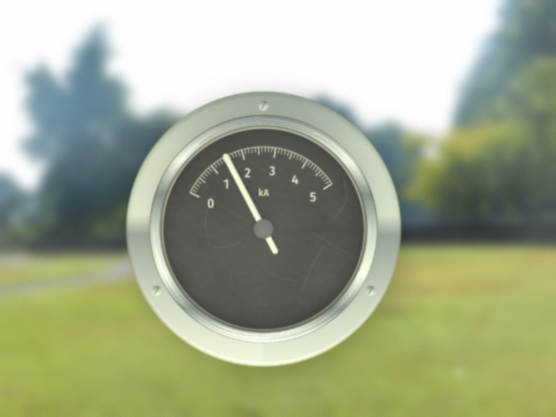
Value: {"value": 1.5, "unit": "kA"}
